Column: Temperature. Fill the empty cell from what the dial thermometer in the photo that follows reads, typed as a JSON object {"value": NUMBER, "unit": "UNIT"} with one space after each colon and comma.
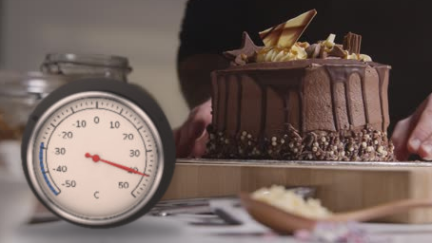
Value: {"value": 40, "unit": "°C"}
